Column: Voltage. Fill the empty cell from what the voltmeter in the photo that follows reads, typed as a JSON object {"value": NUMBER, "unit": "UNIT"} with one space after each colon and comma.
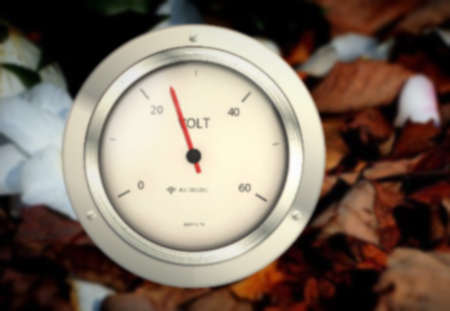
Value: {"value": 25, "unit": "V"}
